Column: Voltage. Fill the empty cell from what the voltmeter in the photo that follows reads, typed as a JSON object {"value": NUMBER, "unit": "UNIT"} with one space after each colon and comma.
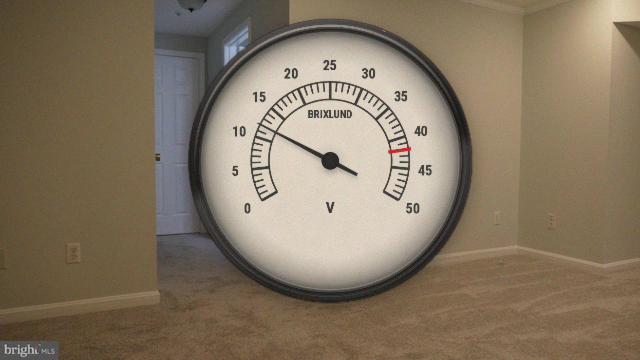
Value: {"value": 12, "unit": "V"}
